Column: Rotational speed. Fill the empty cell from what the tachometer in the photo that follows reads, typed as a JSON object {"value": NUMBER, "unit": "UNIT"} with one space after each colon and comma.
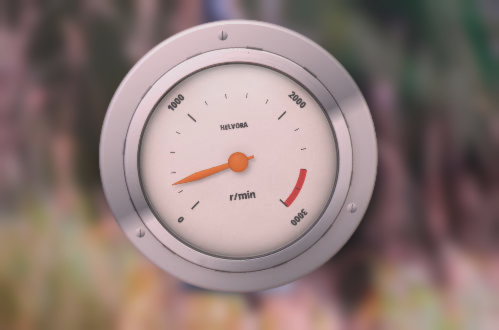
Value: {"value": 300, "unit": "rpm"}
